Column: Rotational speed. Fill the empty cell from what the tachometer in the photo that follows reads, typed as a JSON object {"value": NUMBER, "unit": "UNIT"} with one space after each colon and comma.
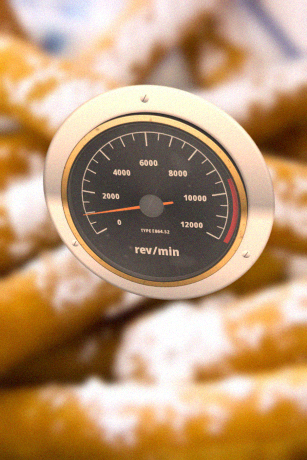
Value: {"value": 1000, "unit": "rpm"}
